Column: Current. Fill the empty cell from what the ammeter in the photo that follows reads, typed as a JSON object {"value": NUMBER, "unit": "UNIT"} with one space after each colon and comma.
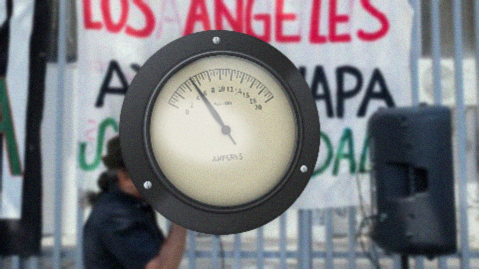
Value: {"value": 5, "unit": "A"}
